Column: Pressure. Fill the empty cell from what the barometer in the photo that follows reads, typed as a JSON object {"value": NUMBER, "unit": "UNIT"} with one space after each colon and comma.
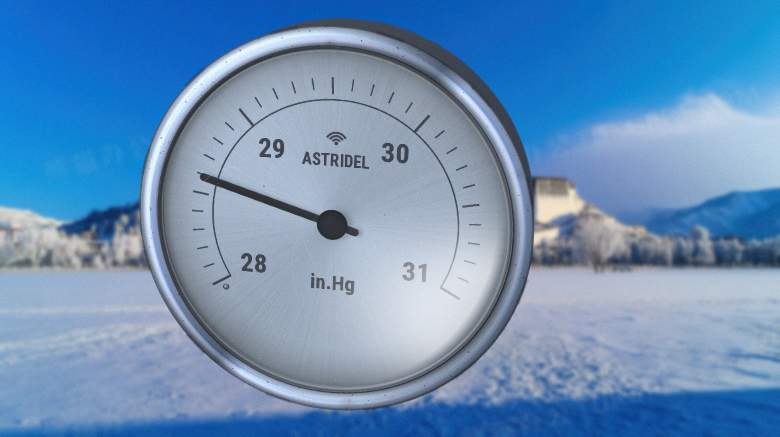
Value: {"value": 28.6, "unit": "inHg"}
